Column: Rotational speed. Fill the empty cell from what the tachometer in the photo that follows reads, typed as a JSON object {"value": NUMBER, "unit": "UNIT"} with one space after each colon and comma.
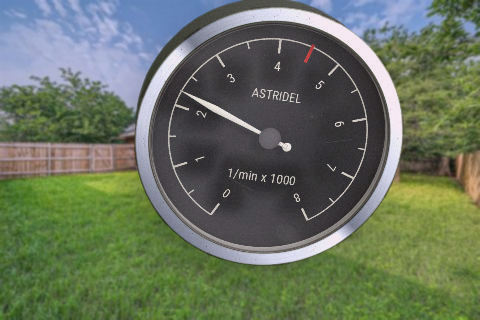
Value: {"value": 2250, "unit": "rpm"}
